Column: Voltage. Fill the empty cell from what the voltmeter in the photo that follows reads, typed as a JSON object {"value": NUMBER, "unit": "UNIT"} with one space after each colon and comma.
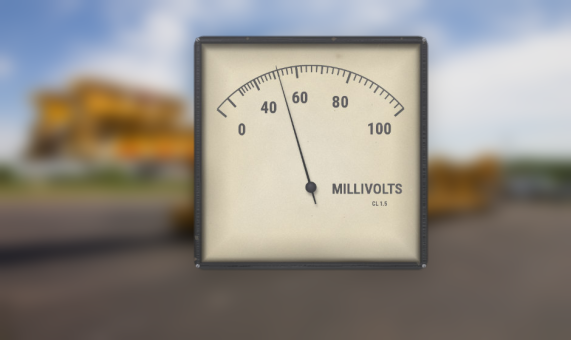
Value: {"value": 52, "unit": "mV"}
